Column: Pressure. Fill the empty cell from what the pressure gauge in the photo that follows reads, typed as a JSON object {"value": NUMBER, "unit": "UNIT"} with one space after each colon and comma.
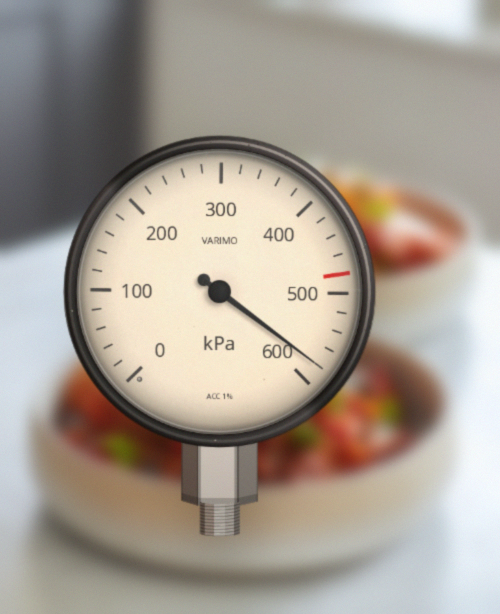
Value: {"value": 580, "unit": "kPa"}
